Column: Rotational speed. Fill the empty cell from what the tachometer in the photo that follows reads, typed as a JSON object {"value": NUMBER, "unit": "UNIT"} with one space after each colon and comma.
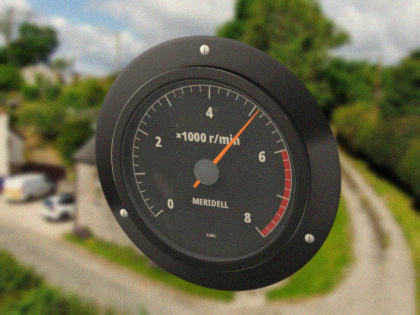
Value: {"value": 5100, "unit": "rpm"}
